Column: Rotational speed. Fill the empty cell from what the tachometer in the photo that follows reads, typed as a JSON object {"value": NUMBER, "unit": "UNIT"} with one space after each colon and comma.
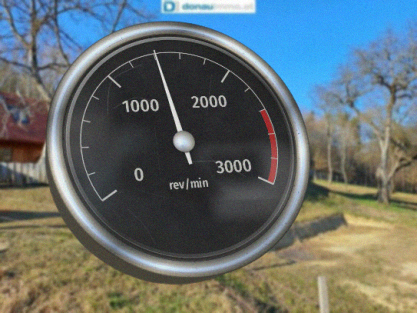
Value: {"value": 1400, "unit": "rpm"}
